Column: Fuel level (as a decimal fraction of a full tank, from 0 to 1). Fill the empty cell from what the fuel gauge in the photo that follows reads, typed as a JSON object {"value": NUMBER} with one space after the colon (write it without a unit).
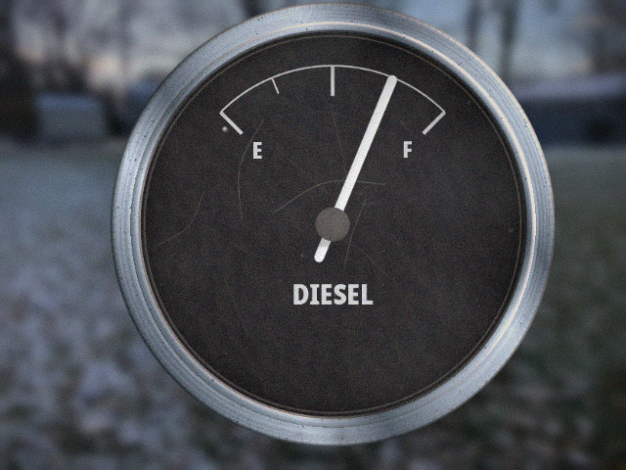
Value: {"value": 0.75}
